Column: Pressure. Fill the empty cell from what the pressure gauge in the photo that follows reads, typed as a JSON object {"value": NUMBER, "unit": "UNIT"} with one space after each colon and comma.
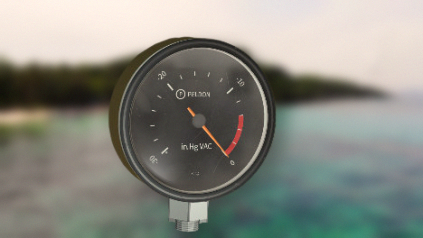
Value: {"value": 0, "unit": "inHg"}
